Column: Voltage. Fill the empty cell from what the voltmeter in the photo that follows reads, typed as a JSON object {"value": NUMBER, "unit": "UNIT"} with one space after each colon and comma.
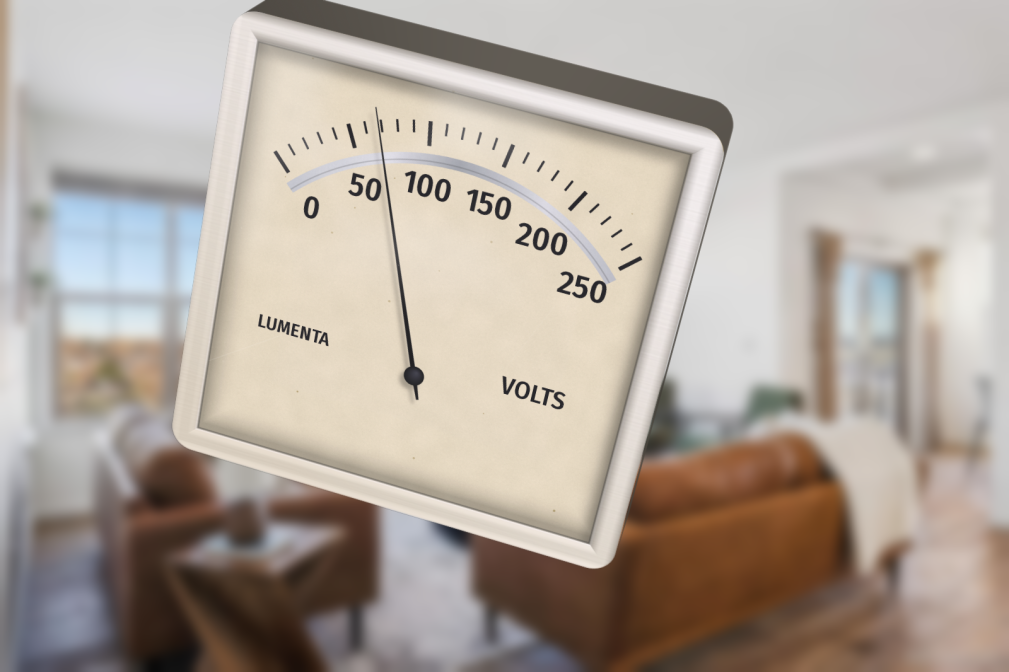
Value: {"value": 70, "unit": "V"}
